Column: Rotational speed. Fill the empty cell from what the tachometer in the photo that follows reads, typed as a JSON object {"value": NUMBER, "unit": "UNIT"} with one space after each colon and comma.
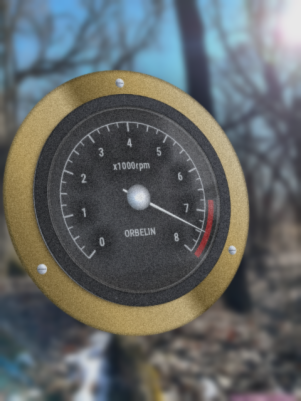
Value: {"value": 7500, "unit": "rpm"}
